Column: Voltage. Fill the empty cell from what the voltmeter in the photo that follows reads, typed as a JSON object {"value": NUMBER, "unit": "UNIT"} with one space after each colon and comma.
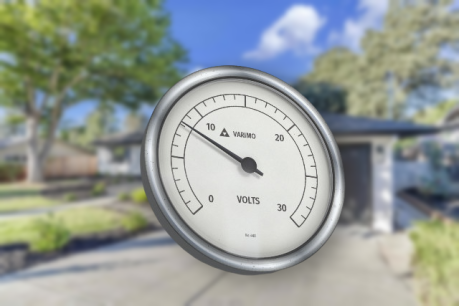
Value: {"value": 8, "unit": "V"}
